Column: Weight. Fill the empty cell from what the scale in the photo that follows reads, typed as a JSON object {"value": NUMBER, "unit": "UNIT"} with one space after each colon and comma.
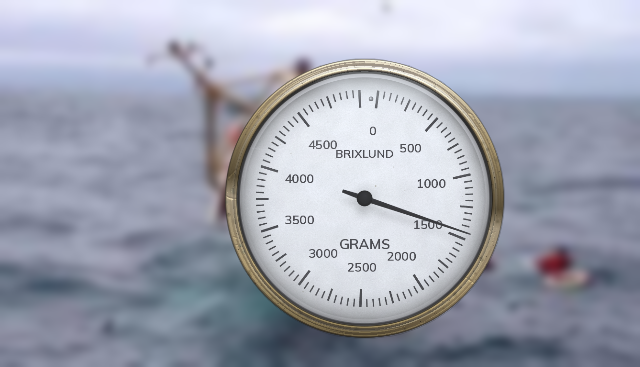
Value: {"value": 1450, "unit": "g"}
